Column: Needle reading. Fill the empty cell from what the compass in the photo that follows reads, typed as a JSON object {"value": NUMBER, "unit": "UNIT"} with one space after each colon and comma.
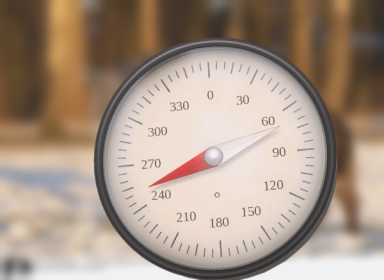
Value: {"value": 250, "unit": "°"}
